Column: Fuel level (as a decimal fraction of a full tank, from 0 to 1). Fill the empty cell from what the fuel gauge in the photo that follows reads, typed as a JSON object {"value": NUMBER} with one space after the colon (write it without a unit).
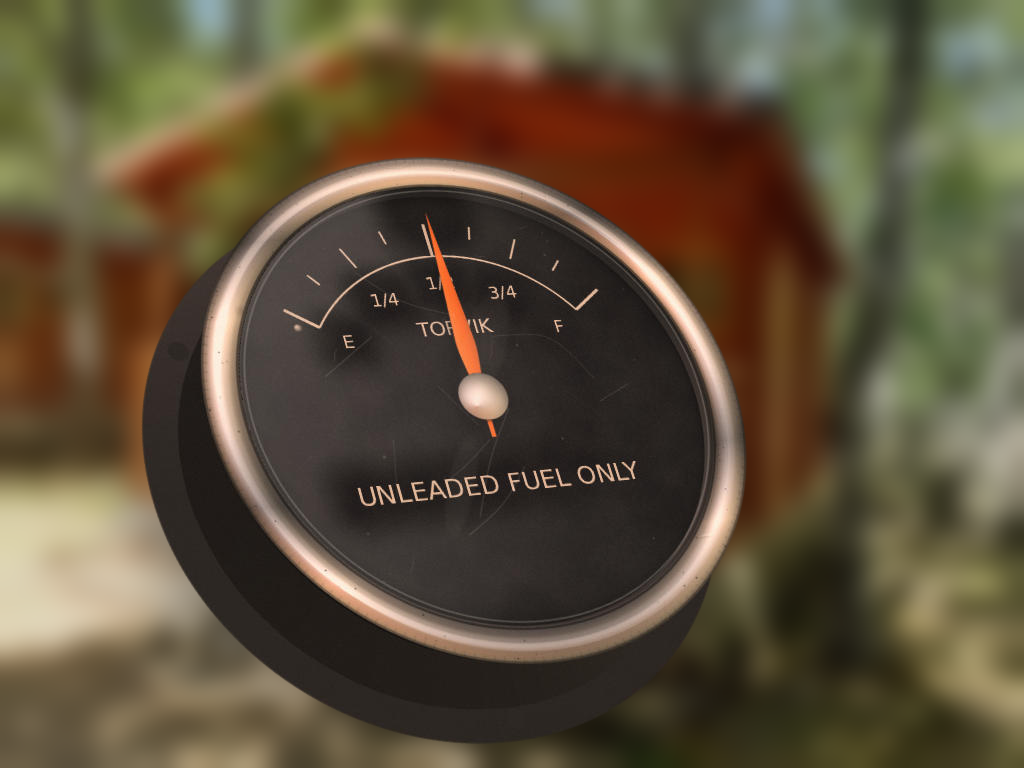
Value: {"value": 0.5}
